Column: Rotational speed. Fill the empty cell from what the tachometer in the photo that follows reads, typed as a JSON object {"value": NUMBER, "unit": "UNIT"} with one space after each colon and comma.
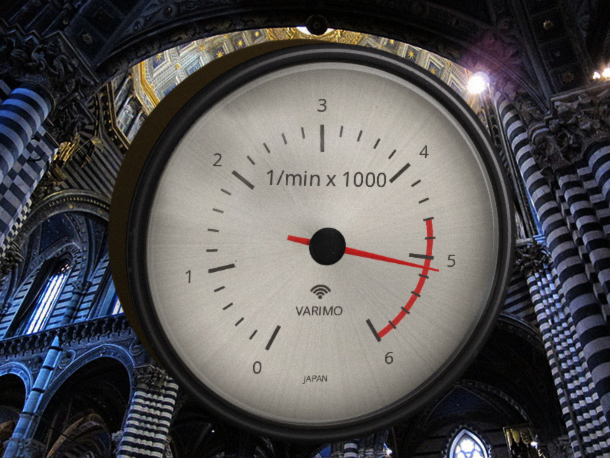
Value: {"value": 5100, "unit": "rpm"}
